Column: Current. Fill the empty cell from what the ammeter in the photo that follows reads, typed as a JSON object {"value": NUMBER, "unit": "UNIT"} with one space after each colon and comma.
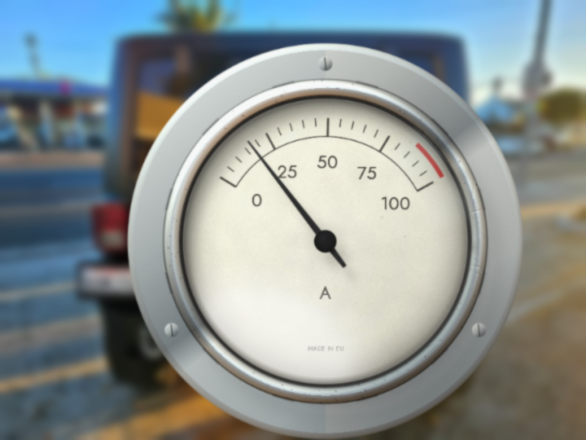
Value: {"value": 17.5, "unit": "A"}
